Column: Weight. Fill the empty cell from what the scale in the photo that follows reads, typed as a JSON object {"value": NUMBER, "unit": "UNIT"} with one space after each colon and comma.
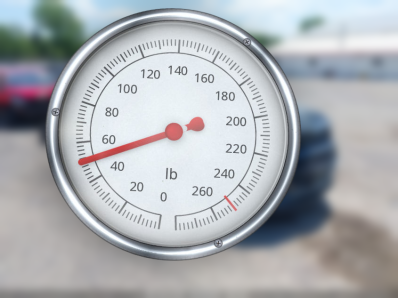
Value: {"value": 50, "unit": "lb"}
